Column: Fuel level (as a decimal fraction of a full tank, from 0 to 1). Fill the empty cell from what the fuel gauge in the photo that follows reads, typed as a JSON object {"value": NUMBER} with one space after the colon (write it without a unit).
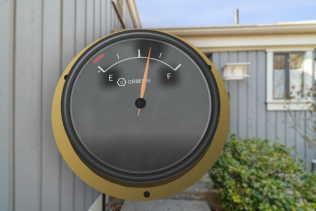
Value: {"value": 0.625}
